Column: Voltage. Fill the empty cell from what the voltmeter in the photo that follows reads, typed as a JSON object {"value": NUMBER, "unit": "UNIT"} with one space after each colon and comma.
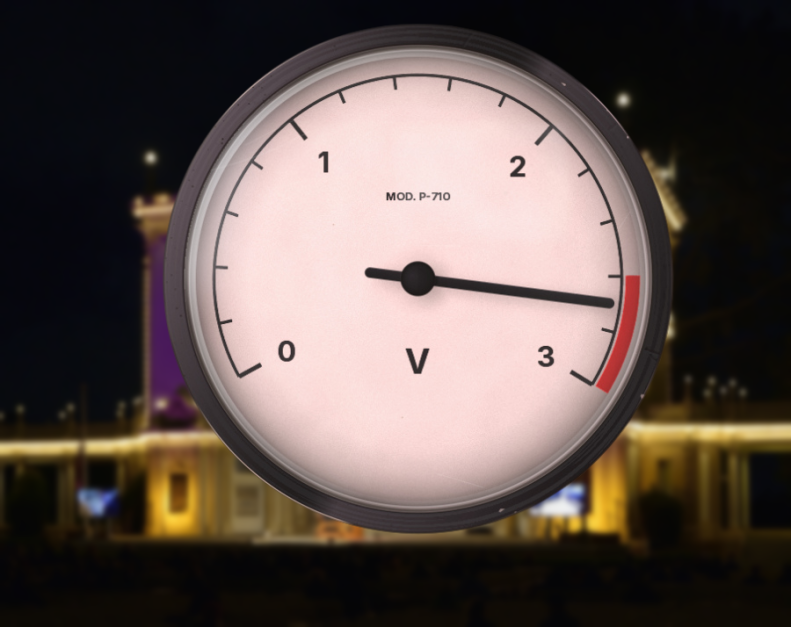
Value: {"value": 2.7, "unit": "V"}
